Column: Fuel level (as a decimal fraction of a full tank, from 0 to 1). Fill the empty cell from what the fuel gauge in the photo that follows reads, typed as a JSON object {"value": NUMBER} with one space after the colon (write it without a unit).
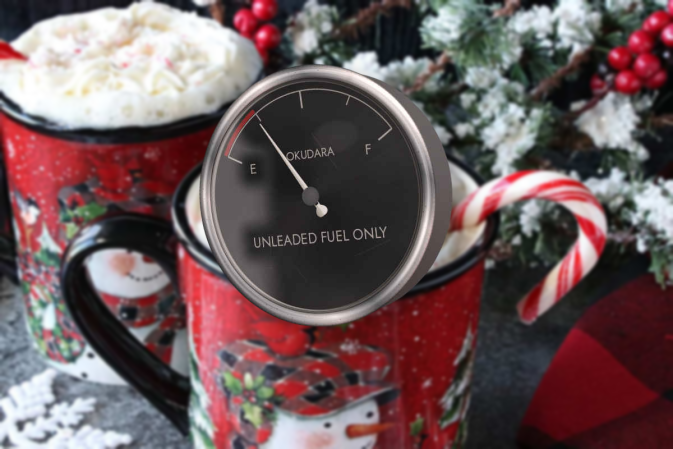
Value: {"value": 0.25}
